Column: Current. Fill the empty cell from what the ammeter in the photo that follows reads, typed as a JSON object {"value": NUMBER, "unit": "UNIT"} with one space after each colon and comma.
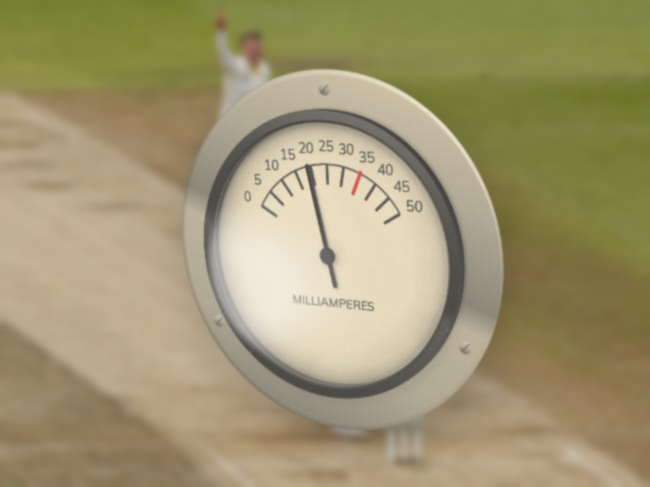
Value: {"value": 20, "unit": "mA"}
